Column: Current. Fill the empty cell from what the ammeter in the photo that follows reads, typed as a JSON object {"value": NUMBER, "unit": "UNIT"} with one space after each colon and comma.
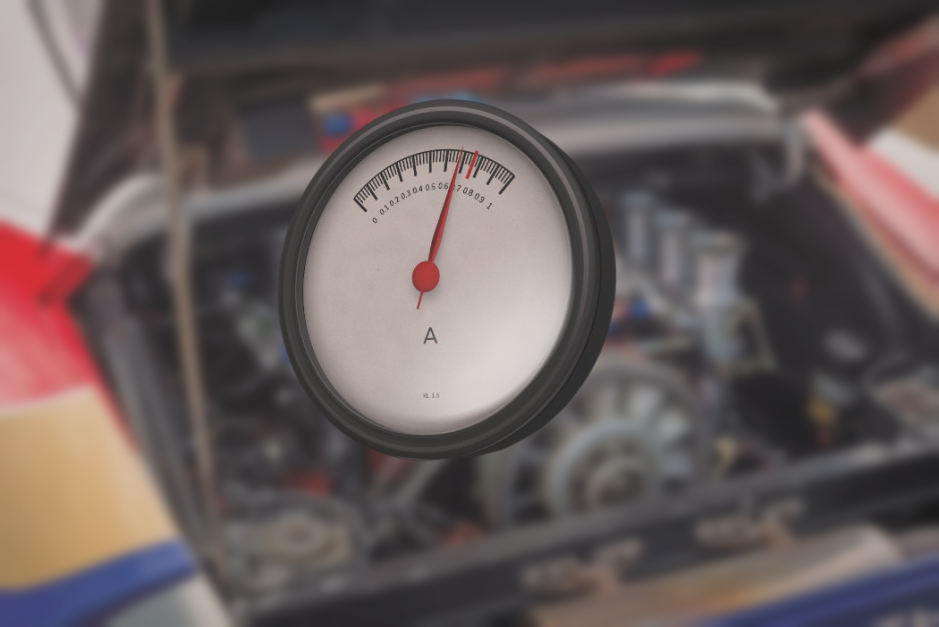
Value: {"value": 0.7, "unit": "A"}
